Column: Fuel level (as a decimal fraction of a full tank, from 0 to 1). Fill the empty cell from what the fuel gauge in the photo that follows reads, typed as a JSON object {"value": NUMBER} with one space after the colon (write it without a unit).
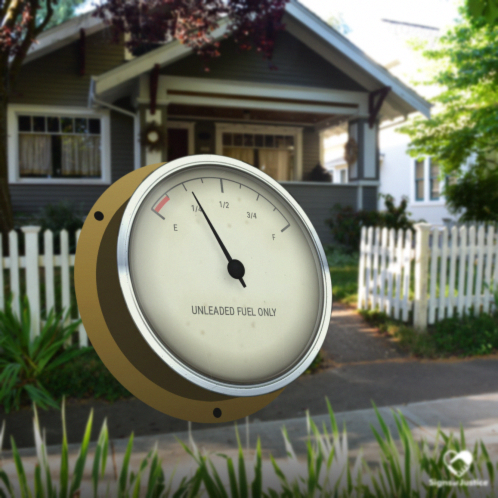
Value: {"value": 0.25}
